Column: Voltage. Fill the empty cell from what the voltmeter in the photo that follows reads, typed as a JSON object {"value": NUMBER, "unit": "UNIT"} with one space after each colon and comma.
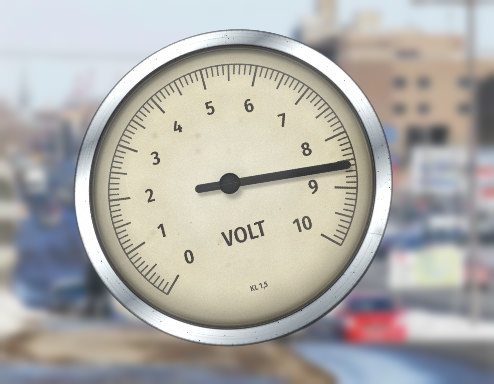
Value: {"value": 8.6, "unit": "V"}
